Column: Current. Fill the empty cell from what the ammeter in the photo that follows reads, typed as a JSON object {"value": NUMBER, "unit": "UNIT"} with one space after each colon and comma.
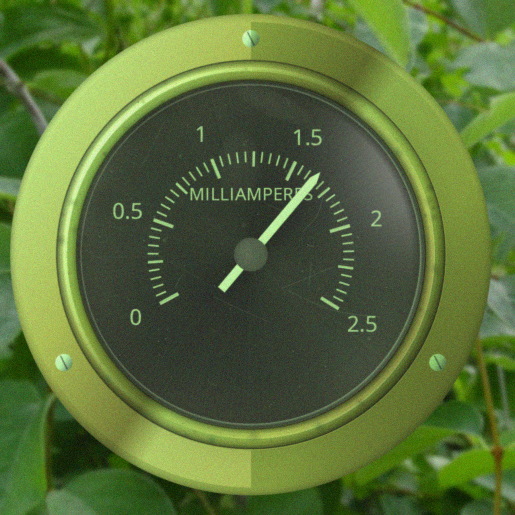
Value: {"value": 1.65, "unit": "mA"}
